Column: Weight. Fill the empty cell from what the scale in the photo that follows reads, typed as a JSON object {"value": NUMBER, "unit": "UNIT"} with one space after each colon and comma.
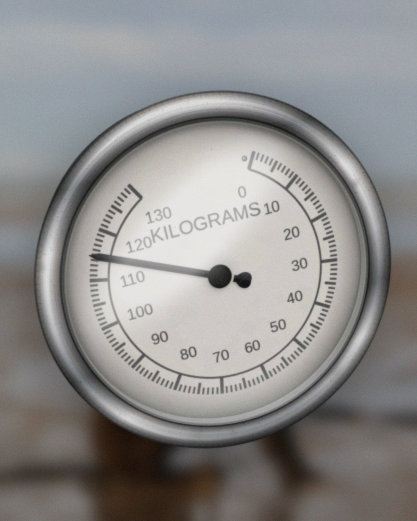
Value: {"value": 115, "unit": "kg"}
